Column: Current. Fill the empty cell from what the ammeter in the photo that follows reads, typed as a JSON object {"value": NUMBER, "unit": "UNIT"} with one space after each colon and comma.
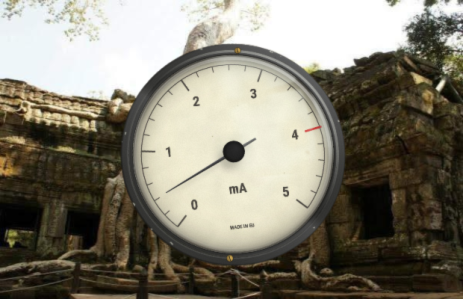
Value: {"value": 0.4, "unit": "mA"}
